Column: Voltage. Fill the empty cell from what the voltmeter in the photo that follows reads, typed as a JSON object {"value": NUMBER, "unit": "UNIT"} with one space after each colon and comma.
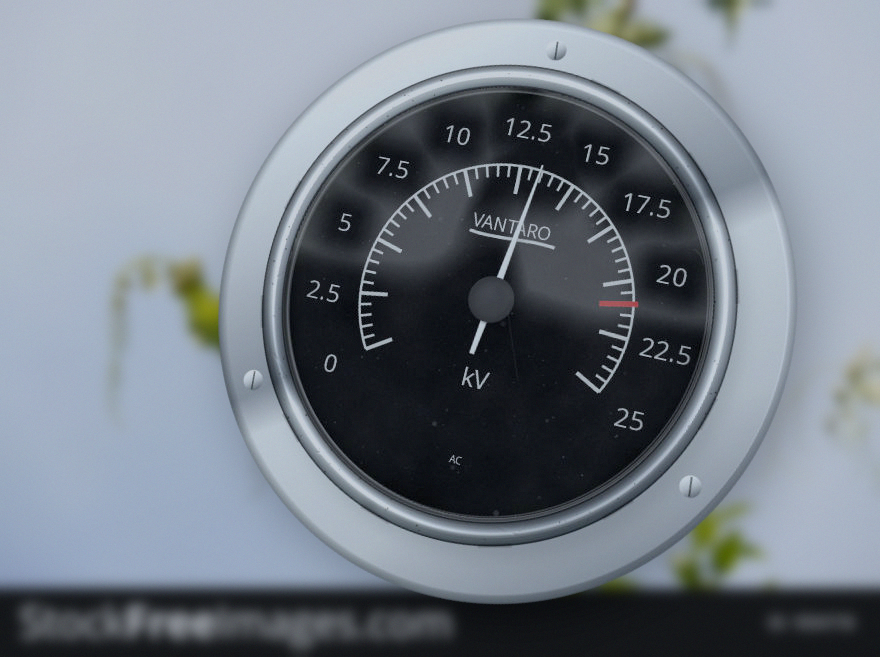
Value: {"value": 13.5, "unit": "kV"}
